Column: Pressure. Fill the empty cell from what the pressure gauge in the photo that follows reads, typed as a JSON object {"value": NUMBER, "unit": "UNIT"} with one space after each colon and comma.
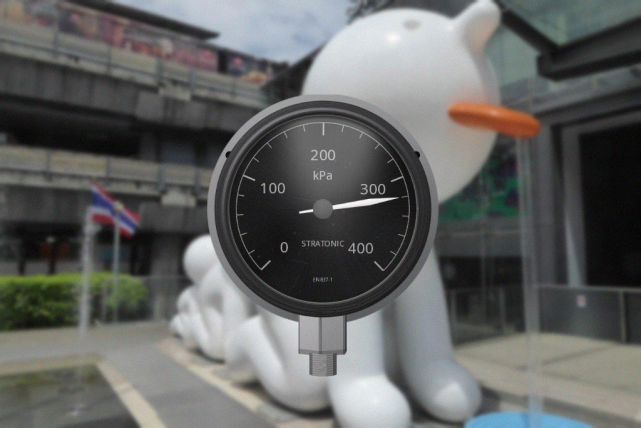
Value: {"value": 320, "unit": "kPa"}
